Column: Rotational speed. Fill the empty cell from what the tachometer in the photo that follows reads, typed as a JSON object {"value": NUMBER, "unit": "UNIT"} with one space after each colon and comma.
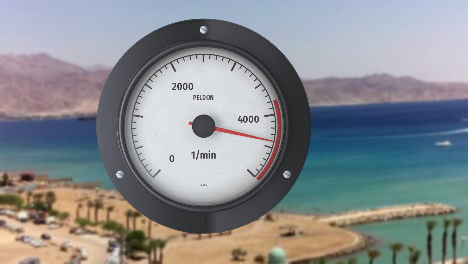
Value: {"value": 4400, "unit": "rpm"}
